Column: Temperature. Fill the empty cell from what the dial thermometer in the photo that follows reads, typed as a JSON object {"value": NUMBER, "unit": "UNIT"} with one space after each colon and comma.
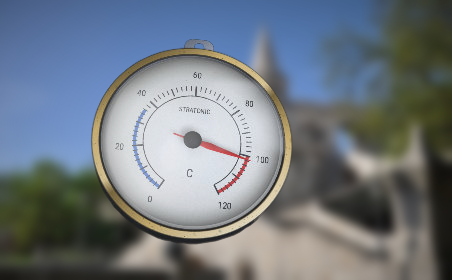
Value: {"value": 102, "unit": "°C"}
